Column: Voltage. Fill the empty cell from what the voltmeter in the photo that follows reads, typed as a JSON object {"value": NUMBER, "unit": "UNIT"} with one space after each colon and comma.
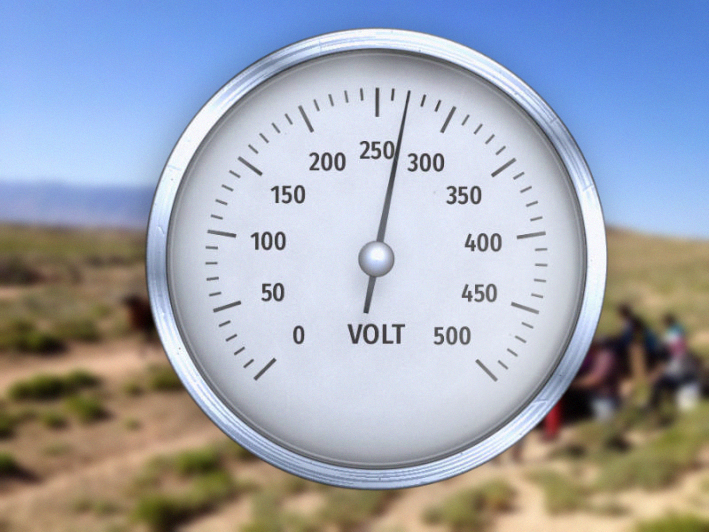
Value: {"value": 270, "unit": "V"}
